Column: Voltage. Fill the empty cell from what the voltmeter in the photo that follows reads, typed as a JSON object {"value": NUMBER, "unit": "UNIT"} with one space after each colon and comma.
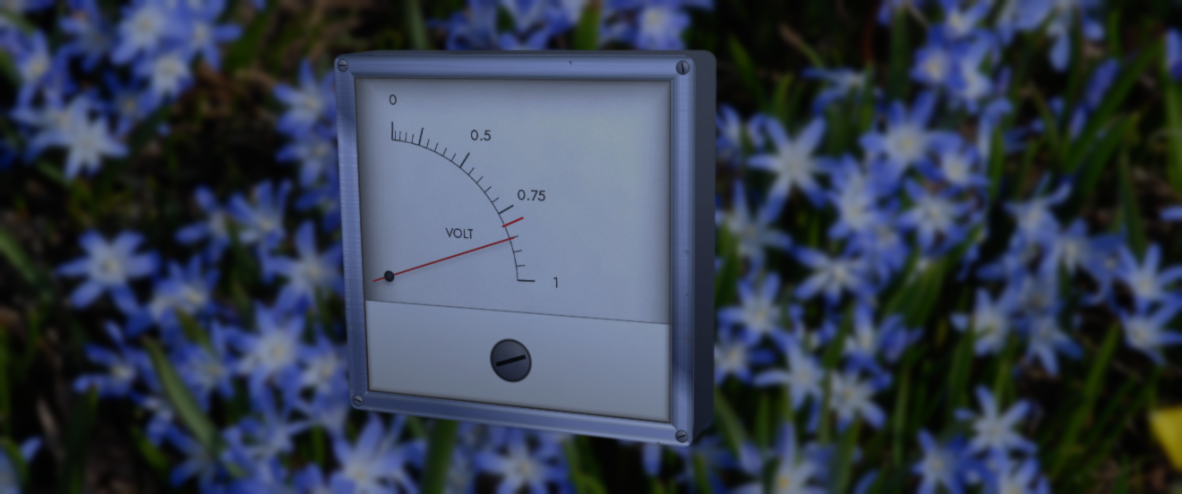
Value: {"value": 0.85, "unit": "V"}
